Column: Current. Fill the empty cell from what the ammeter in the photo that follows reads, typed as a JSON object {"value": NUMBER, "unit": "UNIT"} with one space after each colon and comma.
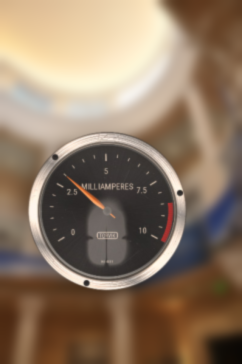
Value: {"value": 3, "unit": "mA"}
